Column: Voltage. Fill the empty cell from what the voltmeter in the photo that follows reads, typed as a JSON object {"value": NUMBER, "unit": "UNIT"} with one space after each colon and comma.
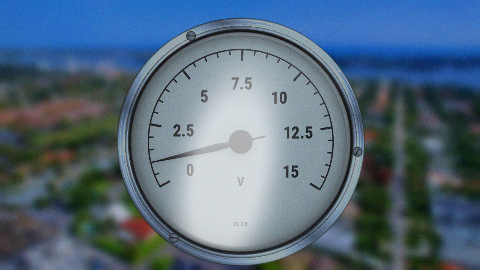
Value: {"value": 1, "unit": "V"}
